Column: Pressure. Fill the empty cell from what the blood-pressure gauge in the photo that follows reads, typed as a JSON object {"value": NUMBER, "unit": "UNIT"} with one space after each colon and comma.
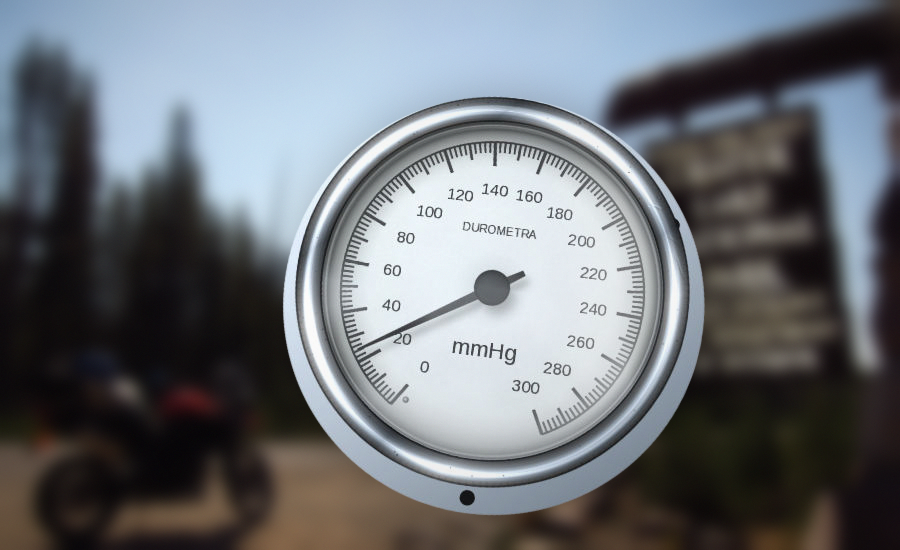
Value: {"value": 24, "unit": "mmHg"}
